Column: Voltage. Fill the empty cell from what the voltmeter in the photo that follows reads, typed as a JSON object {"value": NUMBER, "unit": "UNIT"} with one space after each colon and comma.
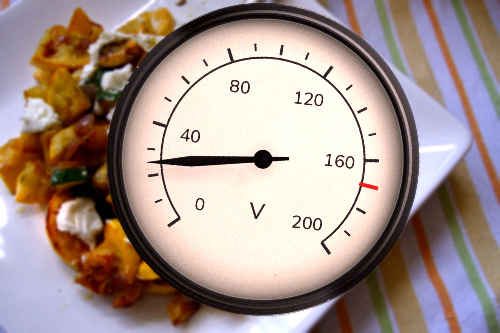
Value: {"value": 25, "unit": "V"}
